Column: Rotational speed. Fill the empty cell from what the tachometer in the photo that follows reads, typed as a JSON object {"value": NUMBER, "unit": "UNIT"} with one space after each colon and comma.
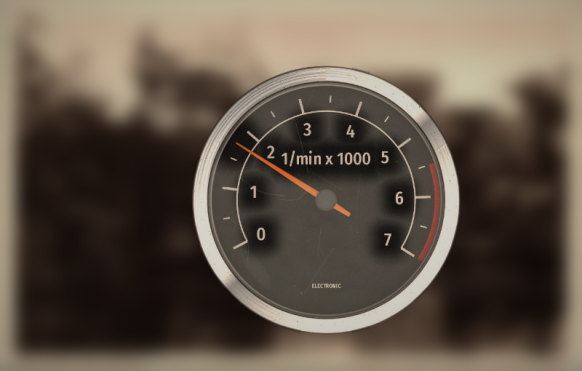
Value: {"value": 1750, "unit": "rpm"}
